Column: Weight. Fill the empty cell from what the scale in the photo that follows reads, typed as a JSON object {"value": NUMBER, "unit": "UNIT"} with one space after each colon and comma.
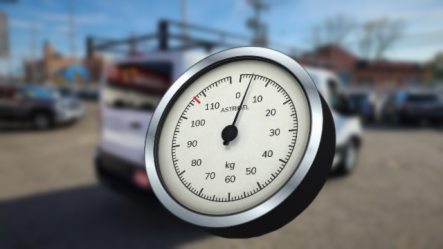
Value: {"value": 5, "unit": "kg"}
